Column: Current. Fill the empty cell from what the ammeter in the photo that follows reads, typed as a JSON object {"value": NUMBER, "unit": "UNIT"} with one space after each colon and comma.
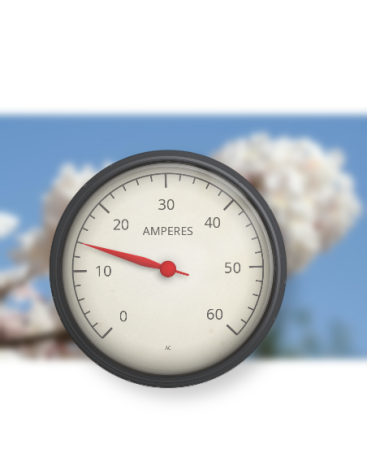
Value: {"value": 14, "unit": "A"}
